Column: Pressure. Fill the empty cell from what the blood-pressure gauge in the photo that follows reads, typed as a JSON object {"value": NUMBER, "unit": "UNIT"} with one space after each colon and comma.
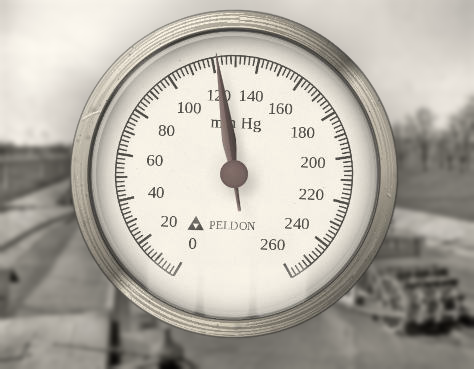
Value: {"value": 122, "unit": "mmHg"}
